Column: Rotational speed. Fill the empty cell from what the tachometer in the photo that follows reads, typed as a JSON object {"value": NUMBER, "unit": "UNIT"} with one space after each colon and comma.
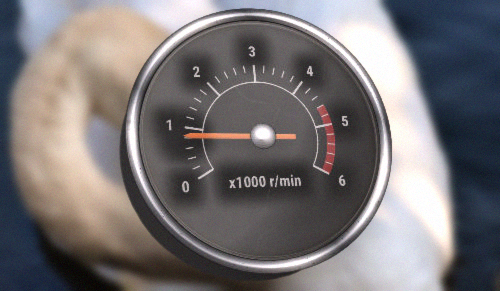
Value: {"value": 800, "unit": "rpm"}
